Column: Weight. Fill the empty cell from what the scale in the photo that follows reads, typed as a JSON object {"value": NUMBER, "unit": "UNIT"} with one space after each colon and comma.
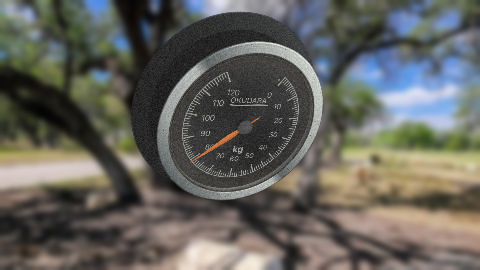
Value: {"value": 80, "unit": "kg"}
